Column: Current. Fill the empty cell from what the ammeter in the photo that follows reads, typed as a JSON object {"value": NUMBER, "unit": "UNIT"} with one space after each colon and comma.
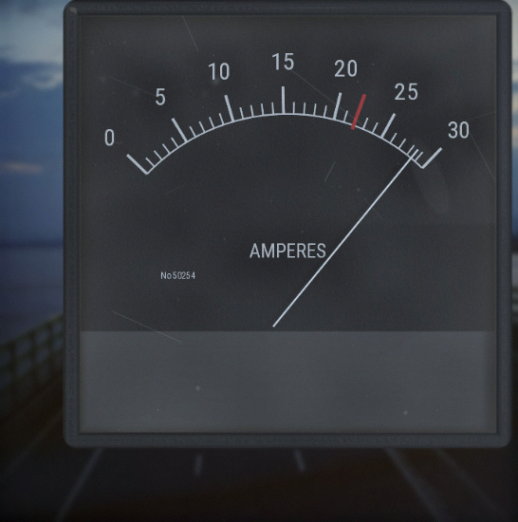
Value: {"value": 28.5, "unit": "A"}
